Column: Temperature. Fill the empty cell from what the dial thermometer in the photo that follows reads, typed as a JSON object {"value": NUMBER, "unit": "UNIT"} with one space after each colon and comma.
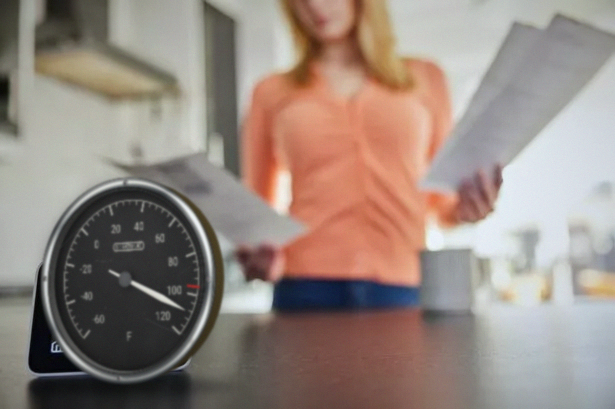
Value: {"value": 108, "unit": "°F"}
